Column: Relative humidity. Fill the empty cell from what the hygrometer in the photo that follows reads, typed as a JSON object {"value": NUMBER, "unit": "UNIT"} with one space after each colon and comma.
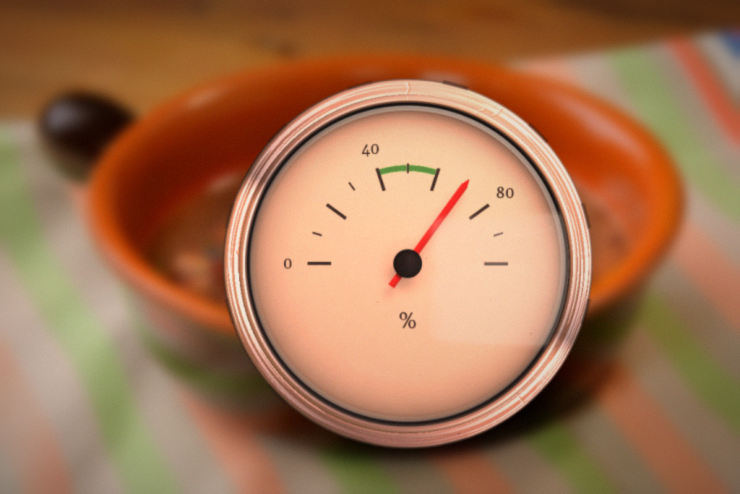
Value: {"value": 70, "unit": "%"}
